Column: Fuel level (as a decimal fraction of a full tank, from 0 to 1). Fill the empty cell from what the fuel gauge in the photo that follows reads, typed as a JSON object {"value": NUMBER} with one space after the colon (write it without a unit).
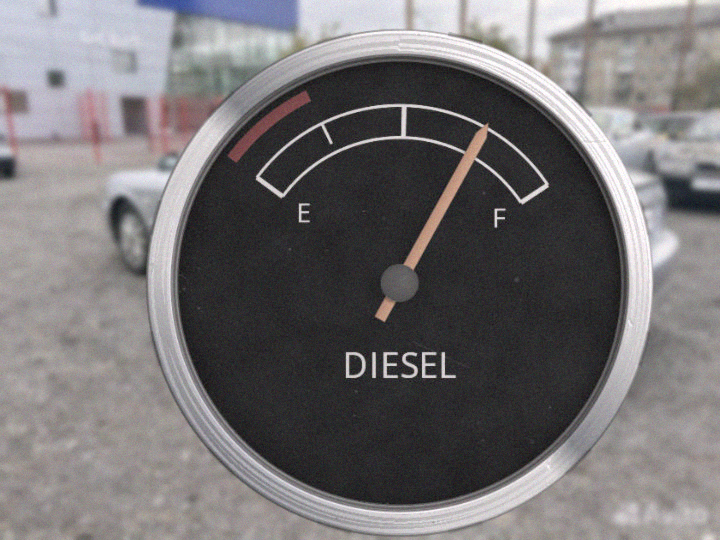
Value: {"value": 0.75}
